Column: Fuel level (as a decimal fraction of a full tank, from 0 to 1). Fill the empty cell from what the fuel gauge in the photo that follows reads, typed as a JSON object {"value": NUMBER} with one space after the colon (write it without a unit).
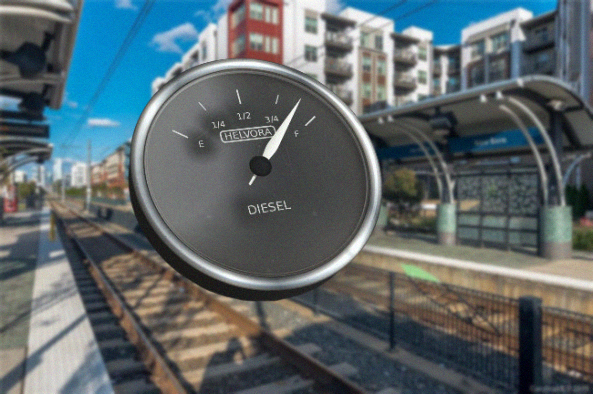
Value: {"value": 0.875}
